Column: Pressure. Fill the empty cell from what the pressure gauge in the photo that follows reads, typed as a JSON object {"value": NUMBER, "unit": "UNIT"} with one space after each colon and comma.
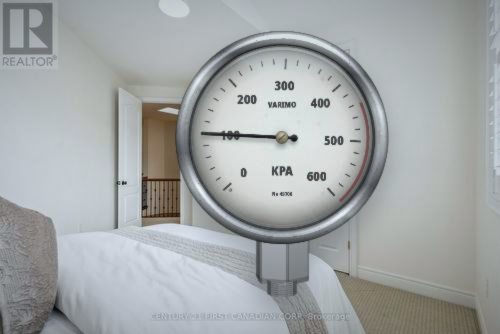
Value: {"value": 100, "unit": "kPa"}
